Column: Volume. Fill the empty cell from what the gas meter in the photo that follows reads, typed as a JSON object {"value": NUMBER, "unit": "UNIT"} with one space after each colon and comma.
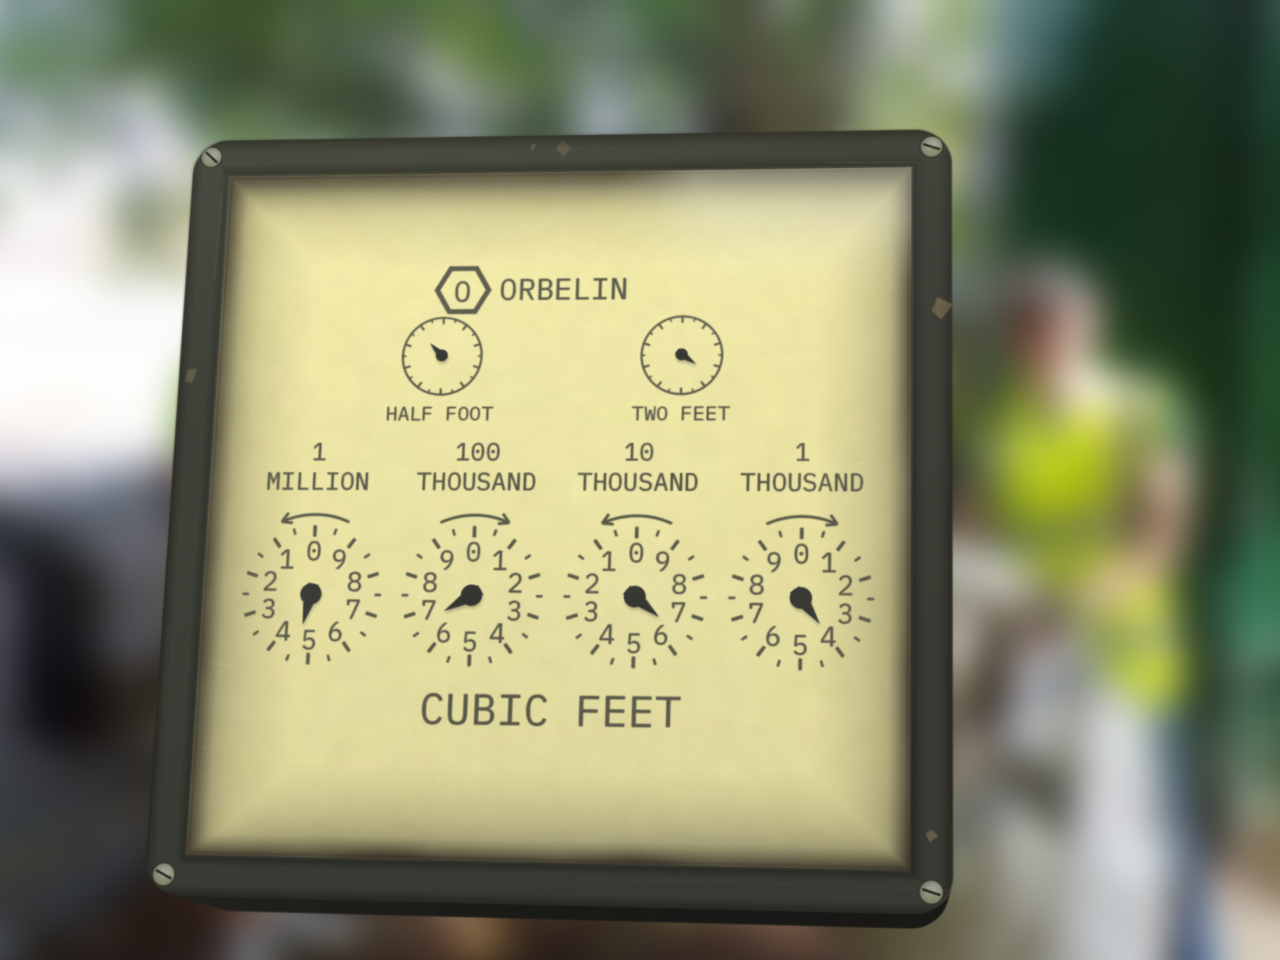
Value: {"value": 466400, "unit": "ft³"}
